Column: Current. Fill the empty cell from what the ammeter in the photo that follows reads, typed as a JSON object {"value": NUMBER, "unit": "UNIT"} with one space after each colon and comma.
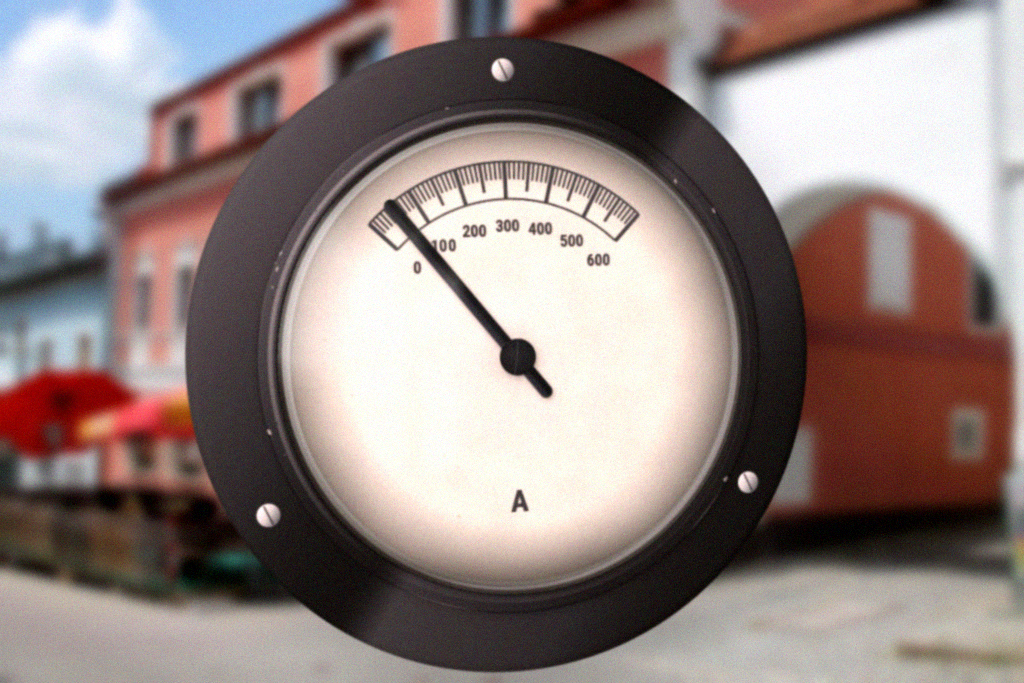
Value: {"value": 50, "unit": "A"}
